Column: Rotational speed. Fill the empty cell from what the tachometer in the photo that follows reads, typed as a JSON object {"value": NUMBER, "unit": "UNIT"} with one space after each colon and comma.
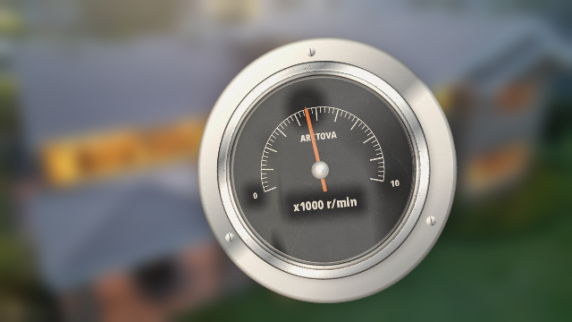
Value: {"value": 4600, "unit": "rpm"}
